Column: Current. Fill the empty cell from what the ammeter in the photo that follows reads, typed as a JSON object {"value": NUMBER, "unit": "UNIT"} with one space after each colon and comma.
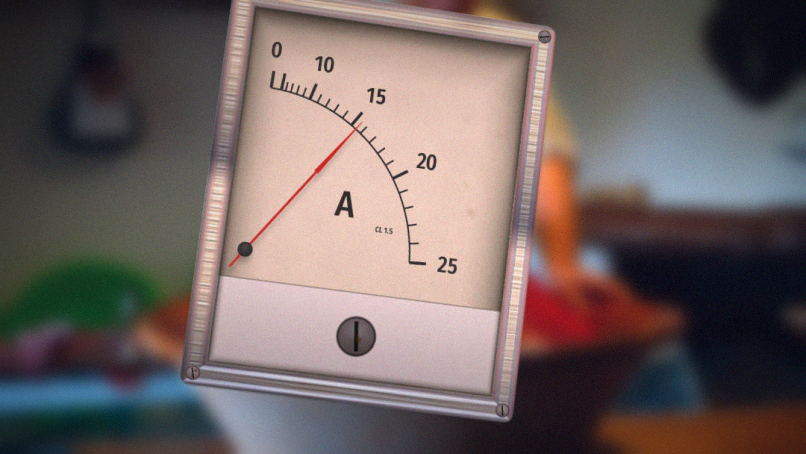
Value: {"value": 15.5, "unit": "A"}
